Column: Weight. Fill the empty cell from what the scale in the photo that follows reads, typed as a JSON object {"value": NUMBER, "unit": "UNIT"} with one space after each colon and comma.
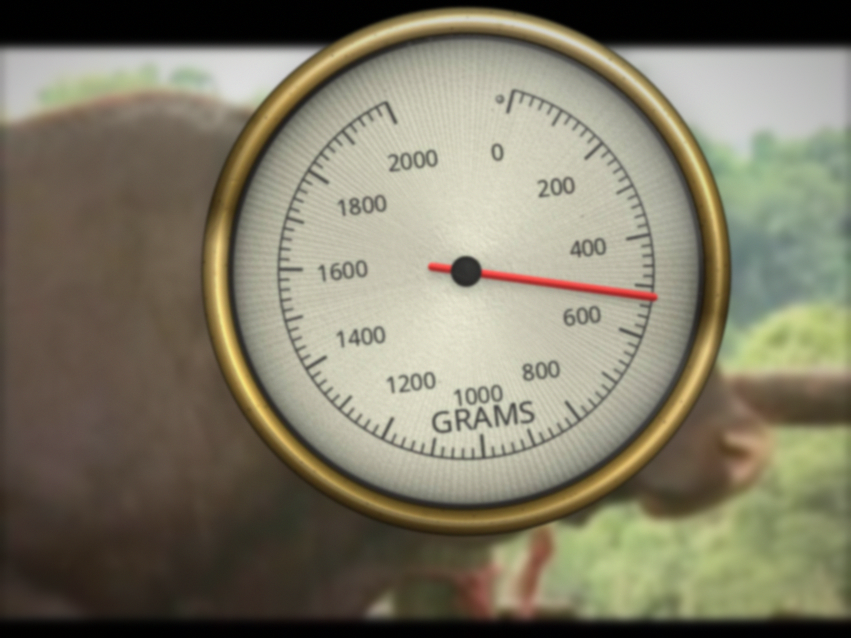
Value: {"value": 520, "unit": "g"}
